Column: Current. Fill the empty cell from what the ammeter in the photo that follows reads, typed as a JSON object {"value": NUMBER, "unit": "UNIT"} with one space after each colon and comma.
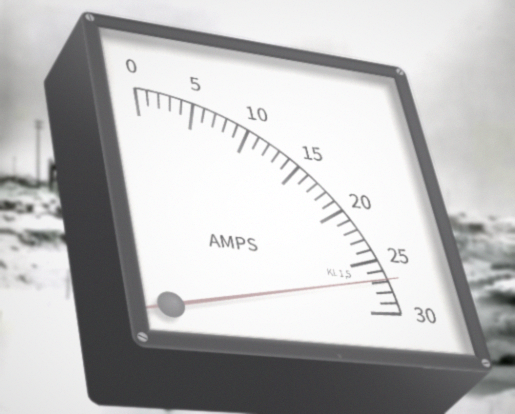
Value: {"value": 27, "unit": "A"}
